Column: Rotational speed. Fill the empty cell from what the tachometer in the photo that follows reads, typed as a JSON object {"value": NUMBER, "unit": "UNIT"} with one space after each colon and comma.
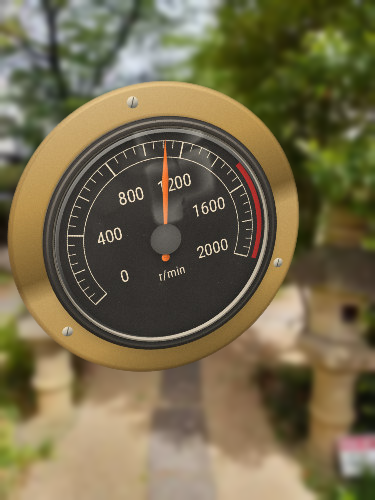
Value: {"value": 1100, "unit": "rpm"}
